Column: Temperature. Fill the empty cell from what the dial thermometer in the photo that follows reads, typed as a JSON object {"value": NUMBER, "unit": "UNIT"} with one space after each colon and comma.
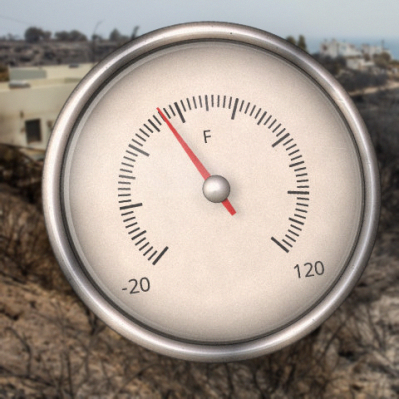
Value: {"value": 34, "unit": "°F"}
